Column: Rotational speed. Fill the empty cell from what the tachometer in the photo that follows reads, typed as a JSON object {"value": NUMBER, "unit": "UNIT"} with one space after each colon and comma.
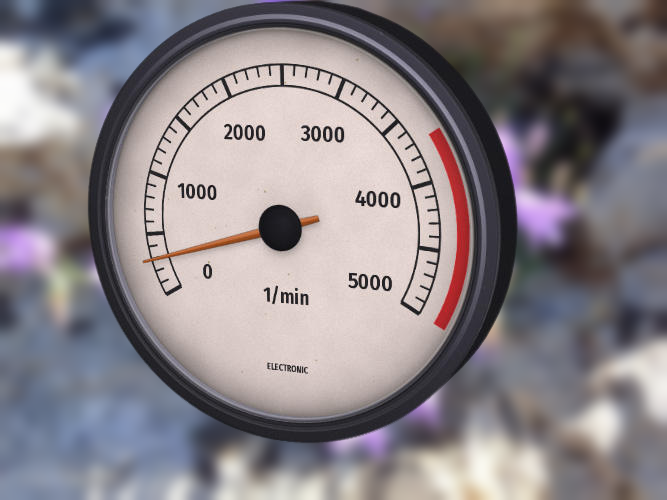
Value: {"value": 300, "unit": "rpm"}
